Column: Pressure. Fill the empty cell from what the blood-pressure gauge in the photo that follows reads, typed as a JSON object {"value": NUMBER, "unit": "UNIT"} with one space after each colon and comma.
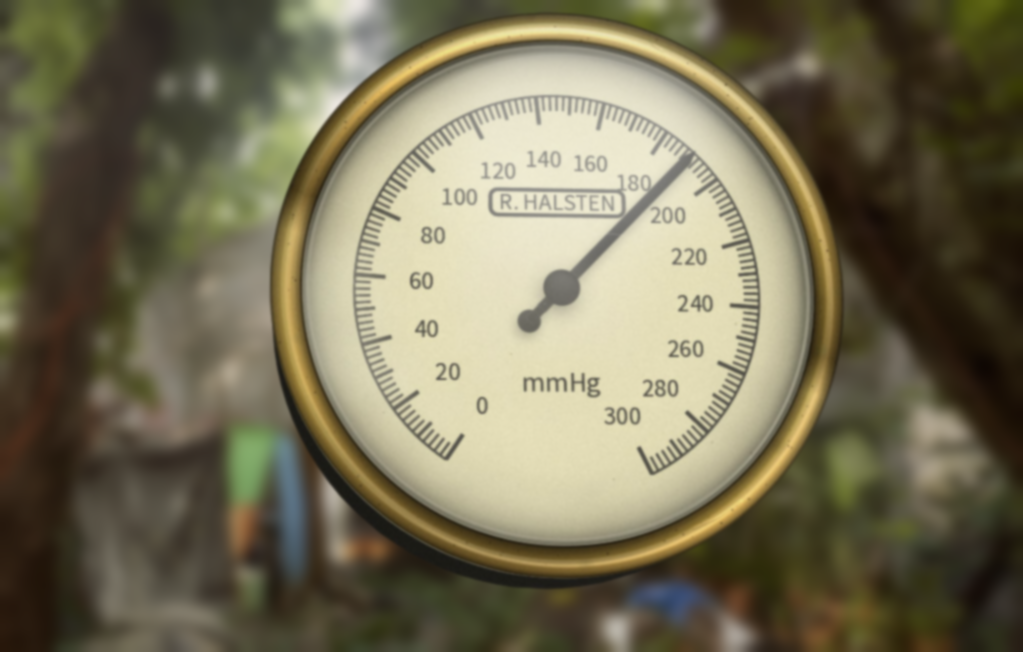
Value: {"value": 190, "unit": "mmHg"}
